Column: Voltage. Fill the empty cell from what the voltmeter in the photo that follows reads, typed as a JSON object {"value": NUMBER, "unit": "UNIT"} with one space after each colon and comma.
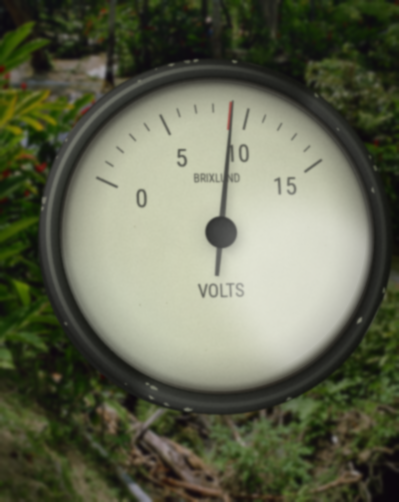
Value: {"value": 9, "unit": "V"}
